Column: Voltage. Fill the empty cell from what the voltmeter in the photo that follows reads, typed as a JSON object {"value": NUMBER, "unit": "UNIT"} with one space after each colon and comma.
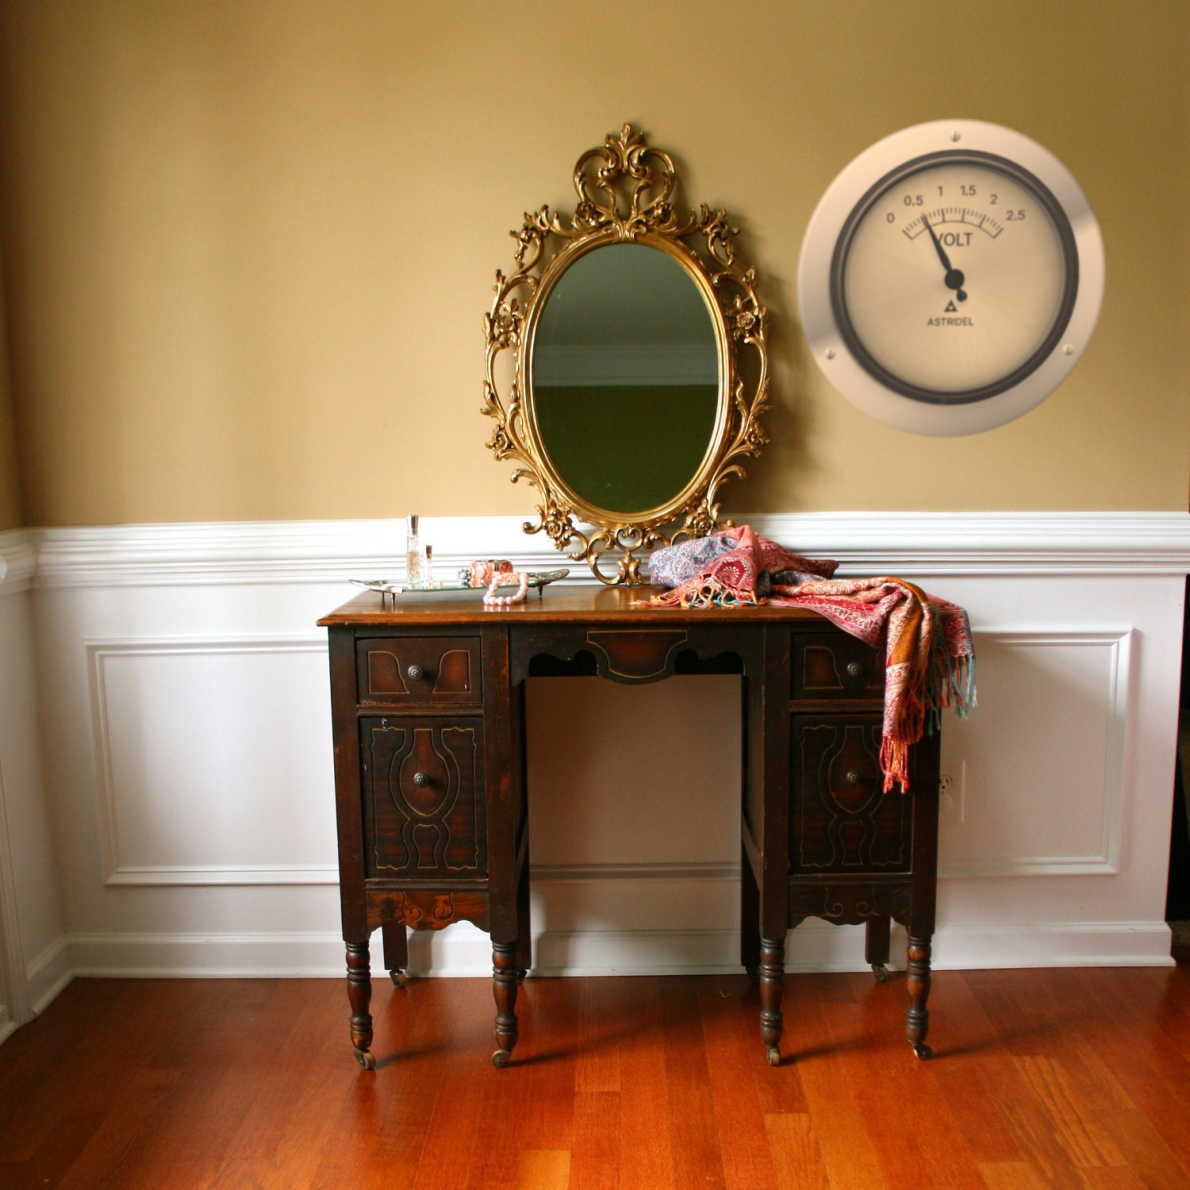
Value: {"value": 0.5, "unit": "V"}
